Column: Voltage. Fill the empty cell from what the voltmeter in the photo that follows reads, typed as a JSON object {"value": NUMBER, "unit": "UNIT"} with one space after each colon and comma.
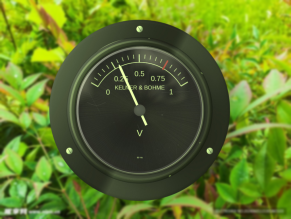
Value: {"value": 0.3, "unit": "V"}
